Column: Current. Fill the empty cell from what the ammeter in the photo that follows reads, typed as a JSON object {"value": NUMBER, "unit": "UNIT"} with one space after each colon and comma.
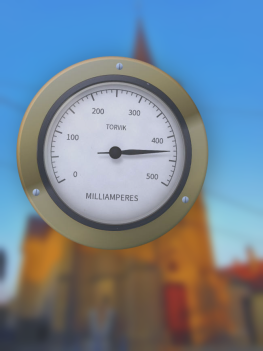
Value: {"value": 430, "unit": "mA"}
